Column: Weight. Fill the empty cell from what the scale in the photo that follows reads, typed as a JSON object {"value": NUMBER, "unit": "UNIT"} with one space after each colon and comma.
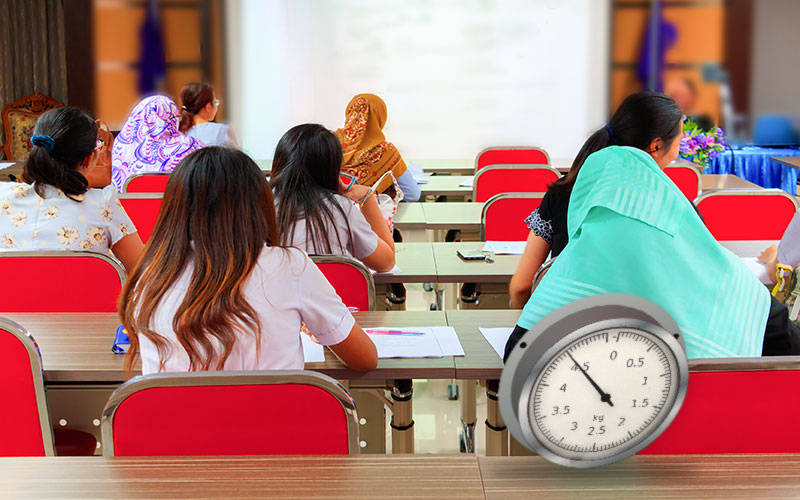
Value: {"value": 4.5, "unit": "kg"}
